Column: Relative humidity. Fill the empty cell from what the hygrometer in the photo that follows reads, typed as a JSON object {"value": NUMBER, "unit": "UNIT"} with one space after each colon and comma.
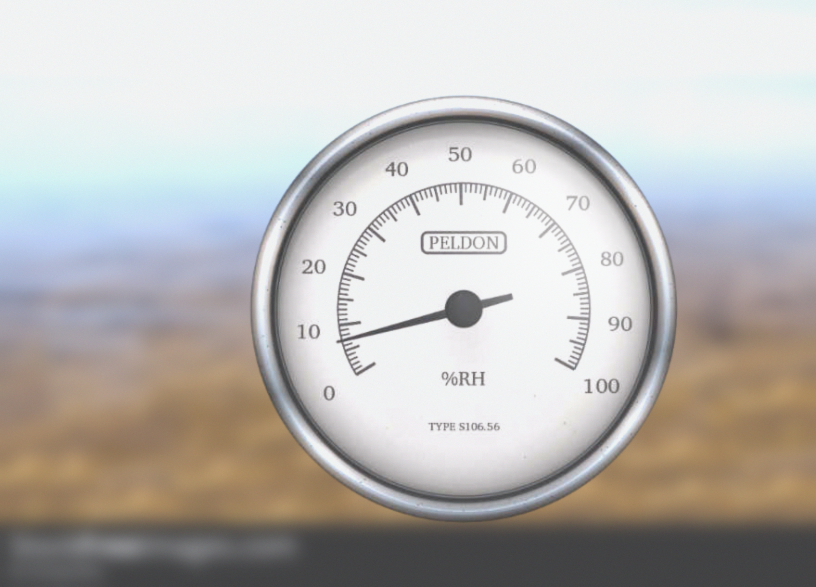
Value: {"value": 7, "unit": "%"}
